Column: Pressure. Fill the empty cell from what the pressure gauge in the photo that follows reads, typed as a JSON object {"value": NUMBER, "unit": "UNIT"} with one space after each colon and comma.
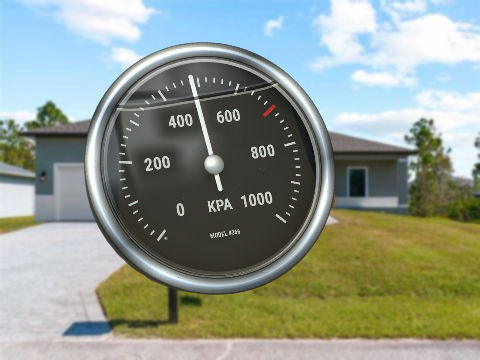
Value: {"value": 480, "unit": "kPa"}
